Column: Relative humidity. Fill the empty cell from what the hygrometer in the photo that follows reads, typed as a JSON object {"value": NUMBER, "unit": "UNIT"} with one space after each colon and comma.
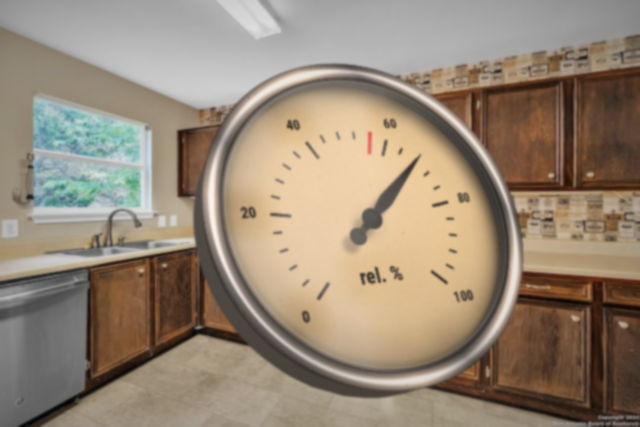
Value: {"value": 68, "unit": "%"}
